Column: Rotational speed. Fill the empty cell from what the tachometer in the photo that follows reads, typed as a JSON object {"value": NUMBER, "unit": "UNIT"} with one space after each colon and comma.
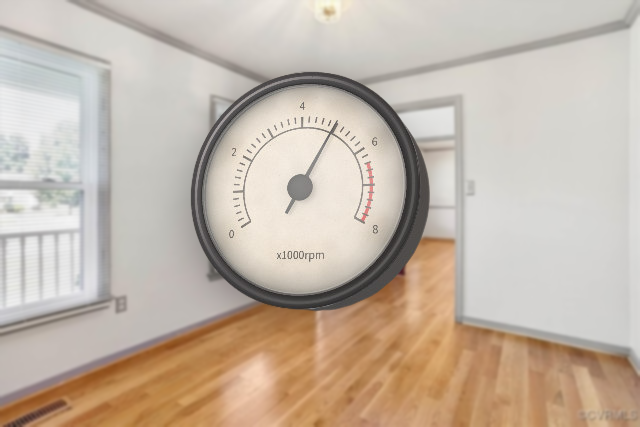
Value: {"value": 5000, "unit": "rpm"}
